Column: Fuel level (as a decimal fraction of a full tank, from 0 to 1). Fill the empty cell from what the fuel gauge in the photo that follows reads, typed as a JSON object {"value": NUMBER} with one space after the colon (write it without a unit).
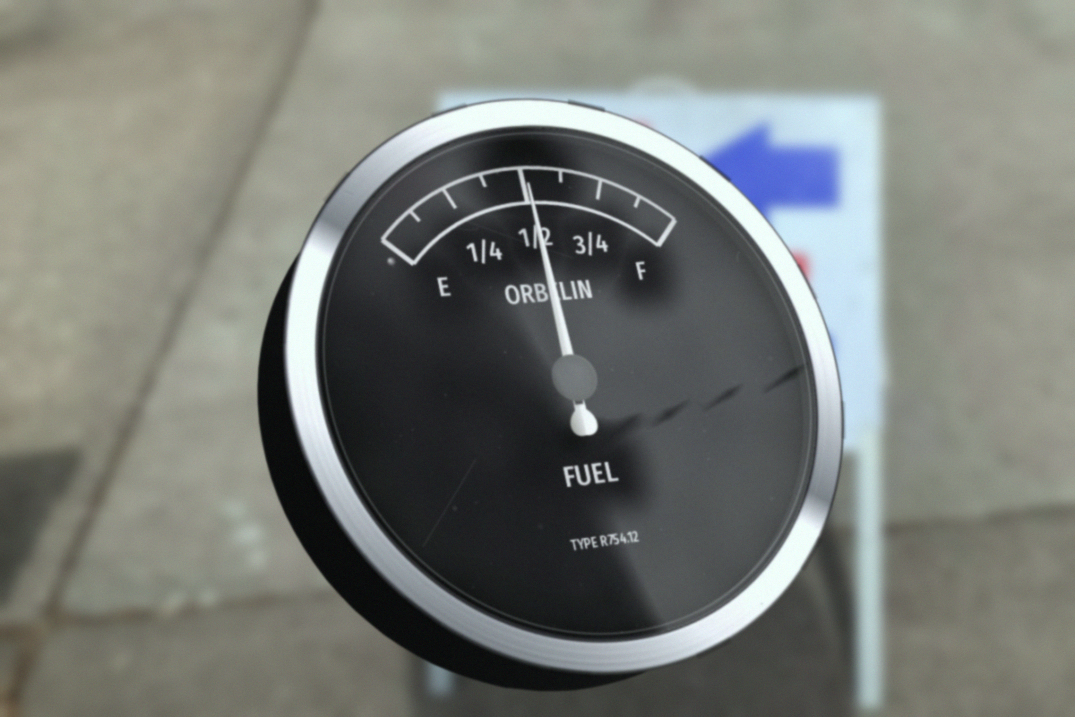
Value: {"value": 0.5}
